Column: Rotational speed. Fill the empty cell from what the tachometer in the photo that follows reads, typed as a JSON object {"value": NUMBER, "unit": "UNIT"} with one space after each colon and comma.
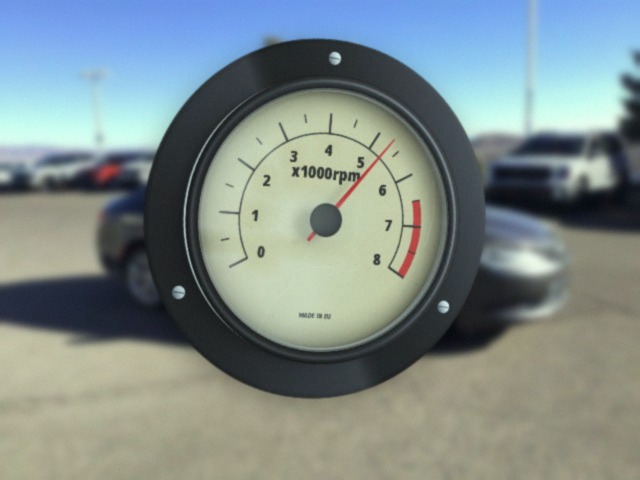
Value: {"value": 5250, "unit": "rpm"}
